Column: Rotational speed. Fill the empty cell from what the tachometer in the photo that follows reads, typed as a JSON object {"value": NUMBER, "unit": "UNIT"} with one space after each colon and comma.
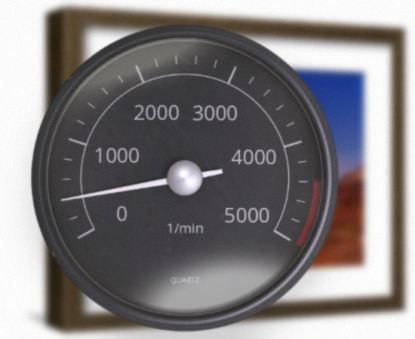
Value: {"value": 400, "unit": "rpm"}
